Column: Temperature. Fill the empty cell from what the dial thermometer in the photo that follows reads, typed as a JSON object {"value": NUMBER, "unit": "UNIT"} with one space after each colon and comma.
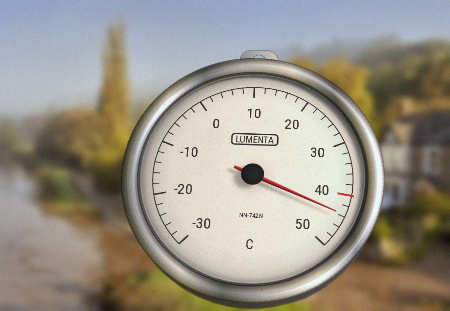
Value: {"value": 44, "unit": "°C"}
